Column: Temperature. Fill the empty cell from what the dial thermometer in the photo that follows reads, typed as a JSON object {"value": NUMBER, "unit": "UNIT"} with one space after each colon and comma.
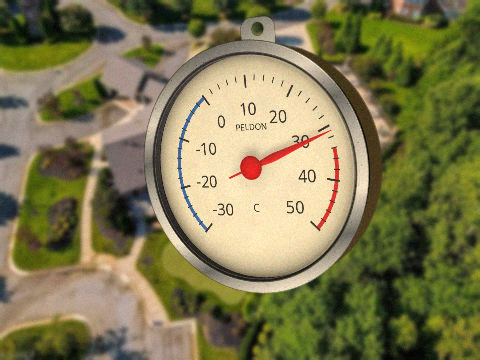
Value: {"value": 31, "unit": "°C"}
